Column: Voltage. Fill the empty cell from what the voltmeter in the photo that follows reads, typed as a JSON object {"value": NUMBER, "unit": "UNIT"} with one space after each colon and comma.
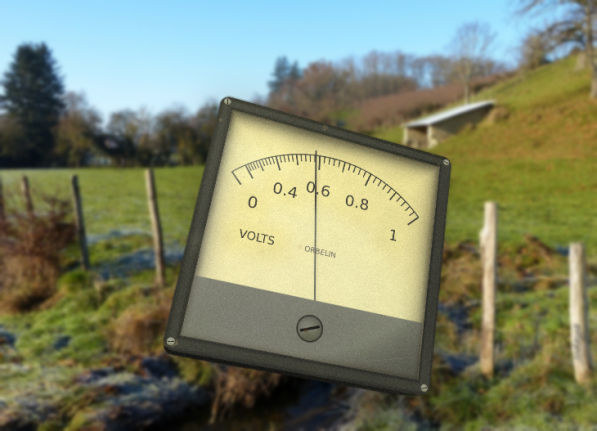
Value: {"value": 0.58, "unit": "V"}
